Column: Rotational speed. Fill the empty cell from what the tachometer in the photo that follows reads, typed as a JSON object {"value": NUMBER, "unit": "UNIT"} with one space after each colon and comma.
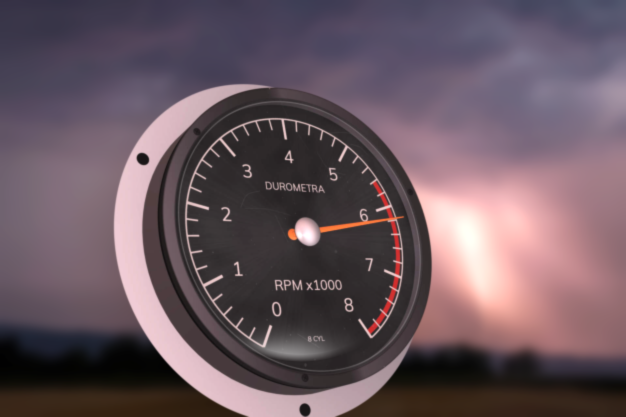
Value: {"value": 6200, "unit": "rpm"}
